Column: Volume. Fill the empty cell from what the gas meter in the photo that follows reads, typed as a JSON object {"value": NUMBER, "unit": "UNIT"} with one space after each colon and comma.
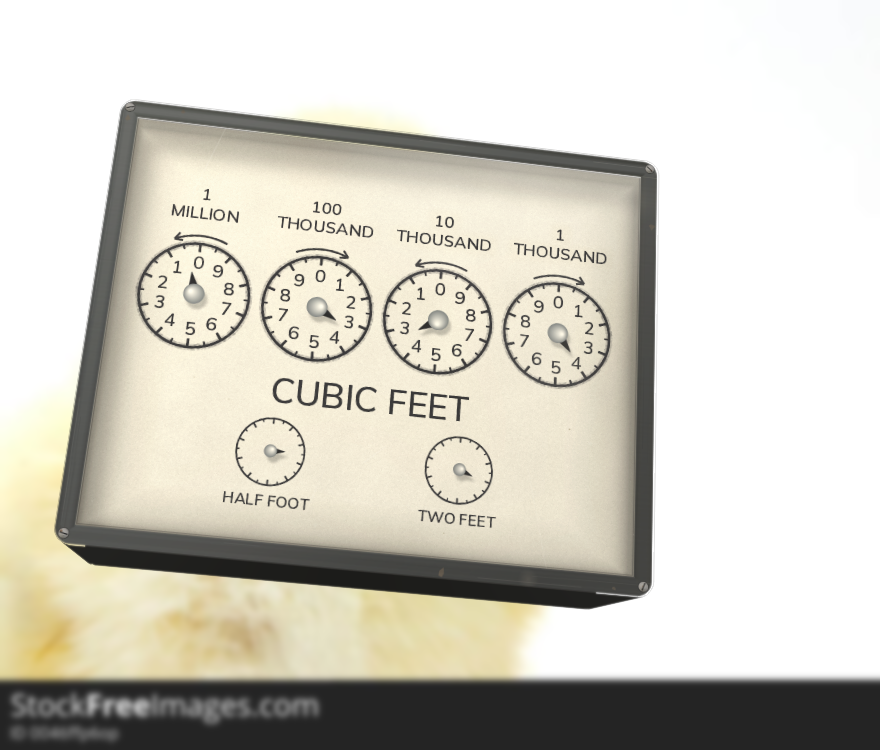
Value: {"value": 33400, "unit": "ft³"}
